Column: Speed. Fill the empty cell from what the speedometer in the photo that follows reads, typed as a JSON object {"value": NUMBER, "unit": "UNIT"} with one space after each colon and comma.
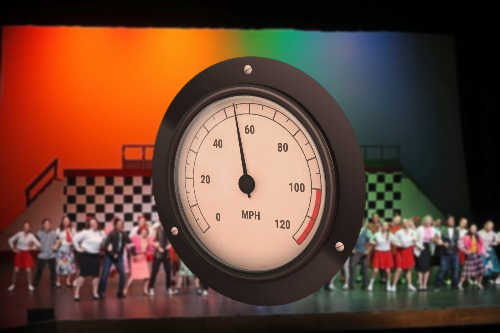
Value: {"value": 55, "unit": "mph"}
